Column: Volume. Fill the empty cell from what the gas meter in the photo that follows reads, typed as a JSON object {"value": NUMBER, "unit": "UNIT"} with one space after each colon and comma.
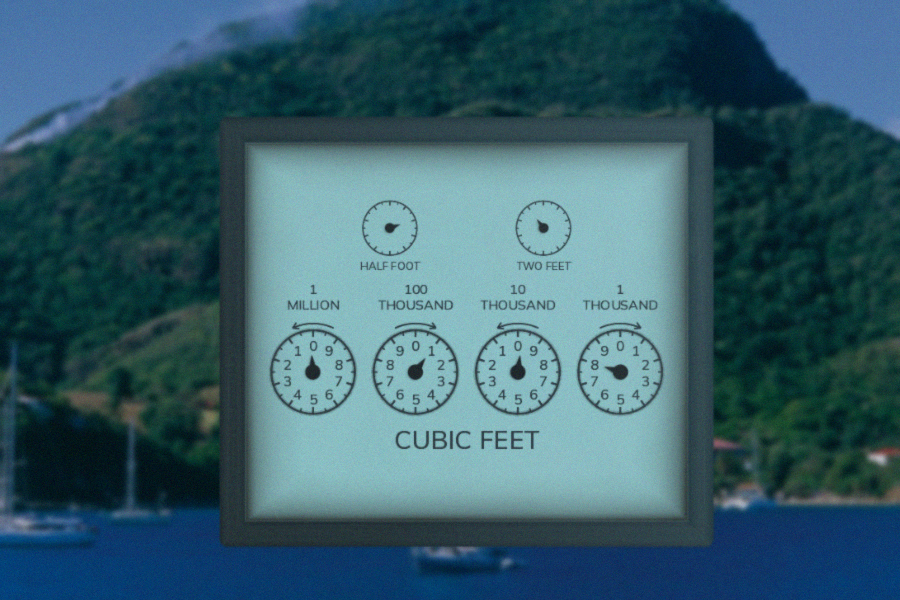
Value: {"value": 9800, "unit": "ft³"}
